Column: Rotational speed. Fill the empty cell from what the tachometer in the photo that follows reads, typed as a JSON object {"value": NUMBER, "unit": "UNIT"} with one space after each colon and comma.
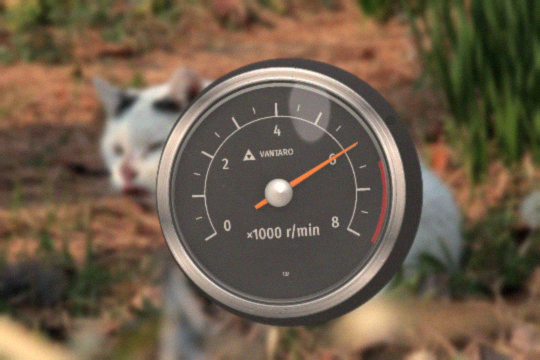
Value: {"value": 6000, "unit": "rpm"}
